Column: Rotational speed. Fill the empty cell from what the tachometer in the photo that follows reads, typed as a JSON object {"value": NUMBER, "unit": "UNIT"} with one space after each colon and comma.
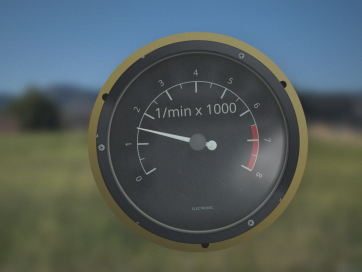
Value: {"value": 1500, "unit": "rpm"}
